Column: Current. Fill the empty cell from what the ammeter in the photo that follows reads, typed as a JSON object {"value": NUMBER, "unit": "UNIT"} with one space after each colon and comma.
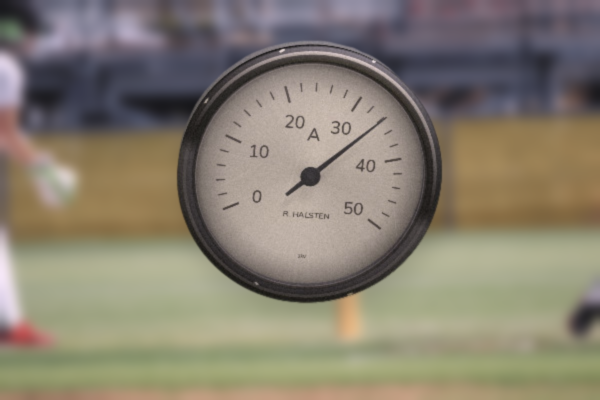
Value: {"value": 34, "unit": "A"}
